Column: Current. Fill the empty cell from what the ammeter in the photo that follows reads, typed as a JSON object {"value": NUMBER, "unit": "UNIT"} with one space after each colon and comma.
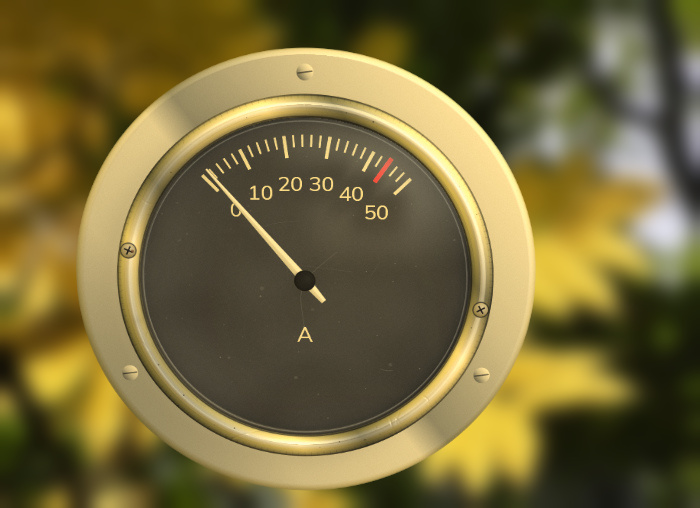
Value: {"value": 2, "unit": "A"}
